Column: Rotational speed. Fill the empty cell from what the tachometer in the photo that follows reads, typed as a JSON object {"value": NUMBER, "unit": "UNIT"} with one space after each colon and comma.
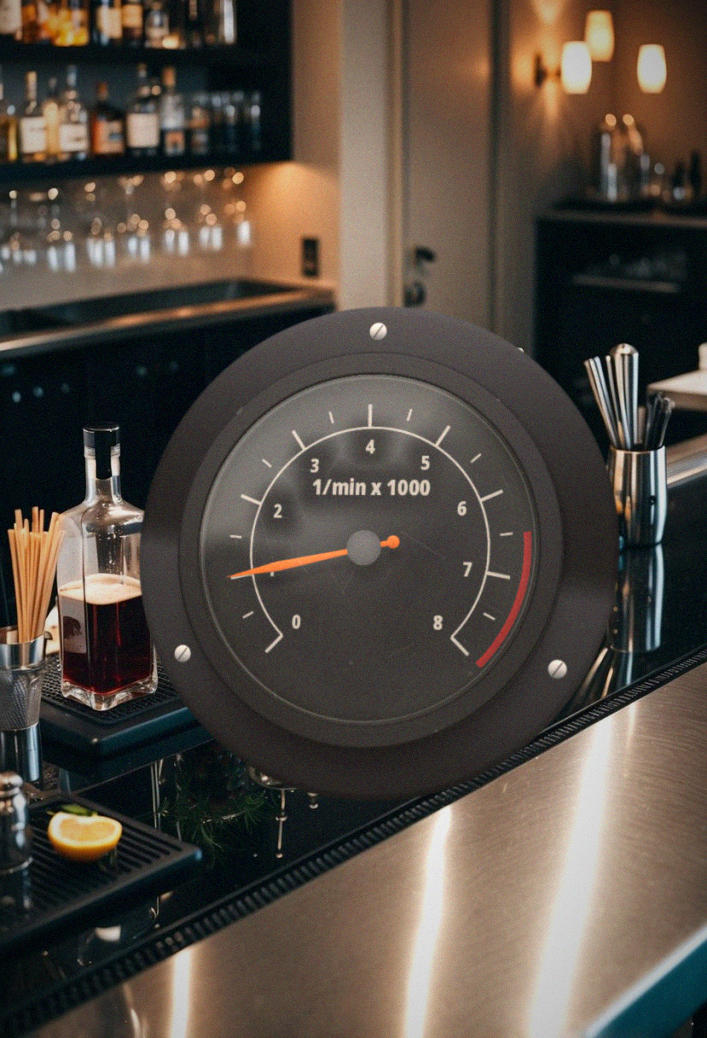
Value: {"value": 1000, "unit": "rpm"}
